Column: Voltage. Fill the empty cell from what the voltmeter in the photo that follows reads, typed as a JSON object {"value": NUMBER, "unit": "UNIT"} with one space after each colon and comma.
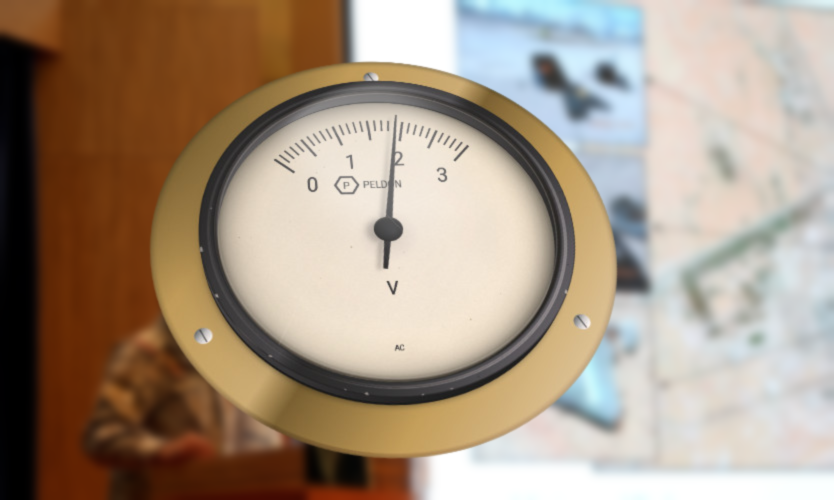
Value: {"value": 1.9, "unit": "V"}
